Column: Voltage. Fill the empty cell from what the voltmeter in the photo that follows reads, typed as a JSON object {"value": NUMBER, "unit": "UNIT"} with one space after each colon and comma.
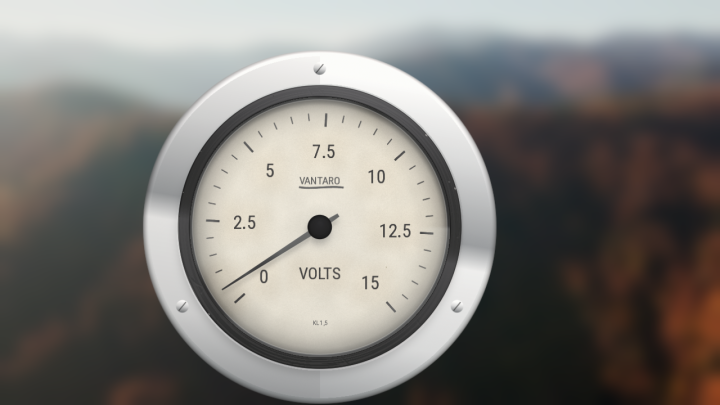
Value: {"value": 0.5, "unit": "V"}
